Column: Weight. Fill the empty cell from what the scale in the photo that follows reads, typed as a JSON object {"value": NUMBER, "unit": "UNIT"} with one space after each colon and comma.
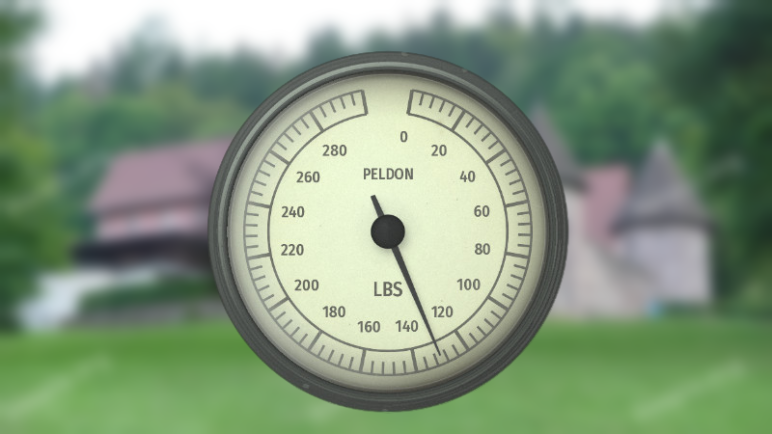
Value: {"value": 130, "unit": "lb"}
